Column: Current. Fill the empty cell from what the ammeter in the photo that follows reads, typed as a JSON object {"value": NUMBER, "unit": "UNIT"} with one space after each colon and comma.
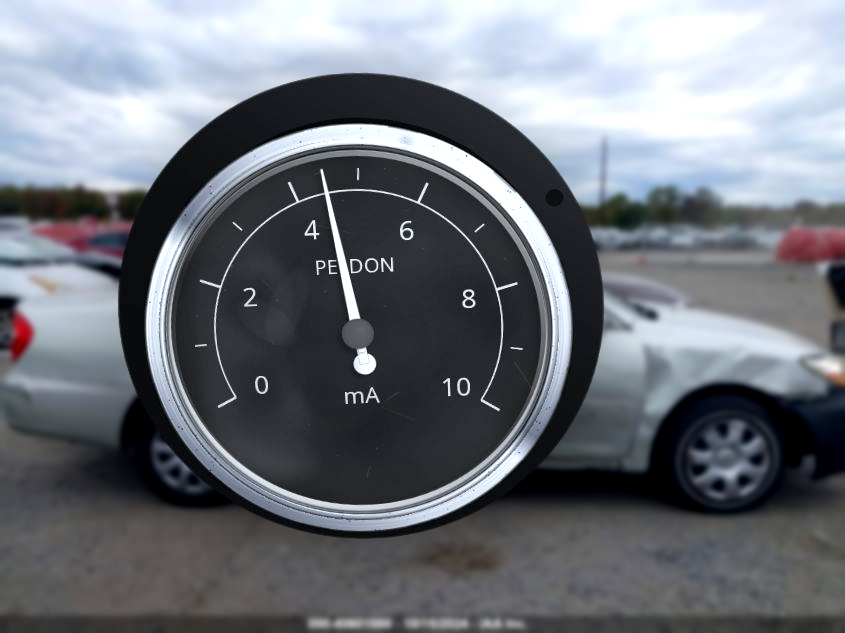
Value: {"value": 4.5, "unit": "mA"}
